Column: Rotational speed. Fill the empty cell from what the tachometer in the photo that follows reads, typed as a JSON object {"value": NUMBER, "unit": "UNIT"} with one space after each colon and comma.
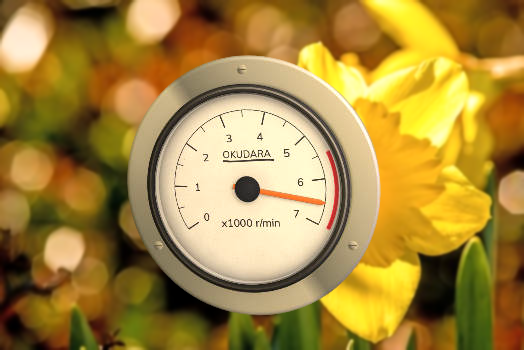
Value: {"value": 6500, "unit": "rpm"}
